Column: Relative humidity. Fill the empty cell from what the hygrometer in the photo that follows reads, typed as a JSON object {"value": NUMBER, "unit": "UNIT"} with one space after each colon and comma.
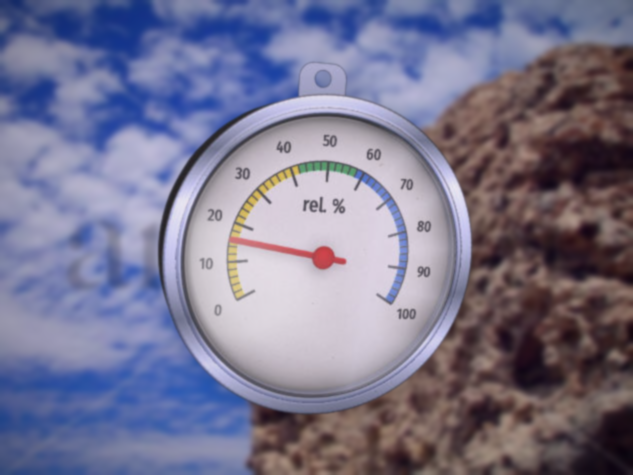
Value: {"value": 16, "unit": "%"}
